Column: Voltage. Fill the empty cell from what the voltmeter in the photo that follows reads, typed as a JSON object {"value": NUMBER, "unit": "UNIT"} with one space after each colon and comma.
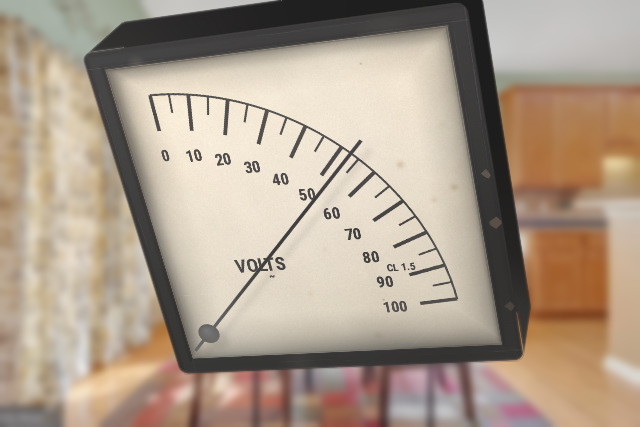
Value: {"value": 52.5, "unit": "V"}
